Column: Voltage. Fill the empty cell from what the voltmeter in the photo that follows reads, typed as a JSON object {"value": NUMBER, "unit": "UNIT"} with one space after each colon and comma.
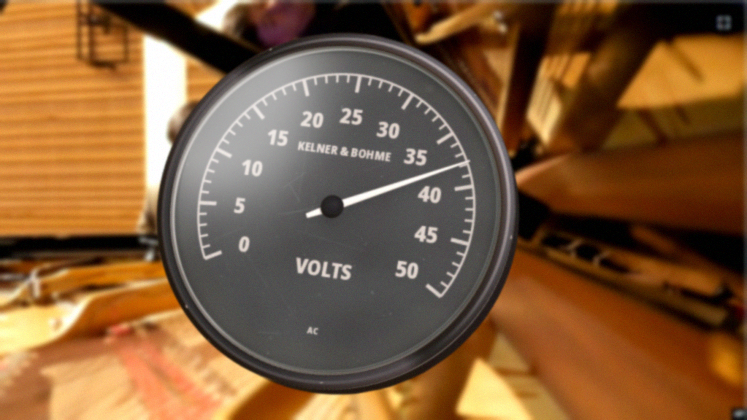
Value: {"value": 38, "unit": "V"}
